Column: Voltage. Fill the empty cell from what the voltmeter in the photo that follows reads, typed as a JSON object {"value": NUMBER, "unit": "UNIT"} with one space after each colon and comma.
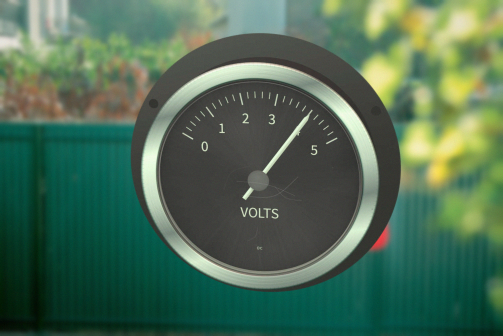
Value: {"value": 4, "unit": "V"}
